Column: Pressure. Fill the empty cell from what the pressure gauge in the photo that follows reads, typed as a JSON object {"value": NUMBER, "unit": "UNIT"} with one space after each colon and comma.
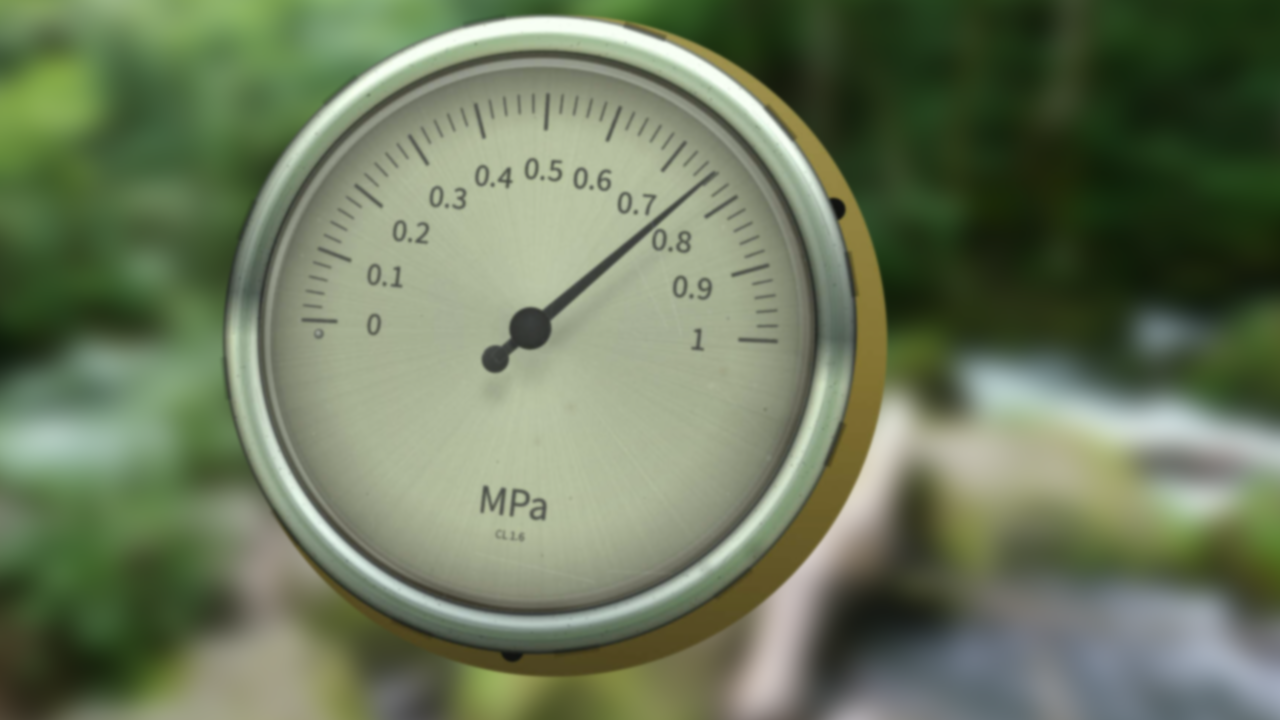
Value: {"value": 0.76, "unit": "MPa"}
